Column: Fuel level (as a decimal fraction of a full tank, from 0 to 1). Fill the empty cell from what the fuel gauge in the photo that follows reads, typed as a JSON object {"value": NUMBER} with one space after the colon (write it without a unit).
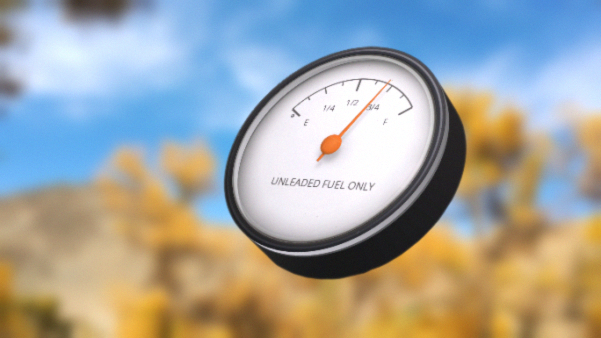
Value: {"value": 0.75}
